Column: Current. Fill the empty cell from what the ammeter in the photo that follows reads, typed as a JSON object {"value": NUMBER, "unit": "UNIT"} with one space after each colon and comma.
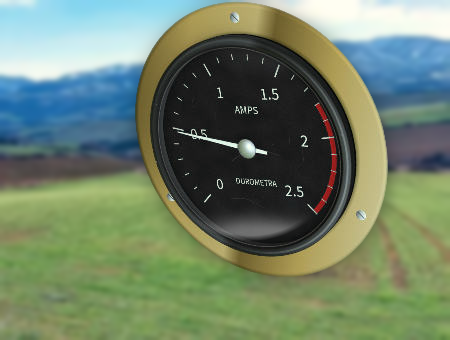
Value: {"value": 0.5, "unit": "A"}
